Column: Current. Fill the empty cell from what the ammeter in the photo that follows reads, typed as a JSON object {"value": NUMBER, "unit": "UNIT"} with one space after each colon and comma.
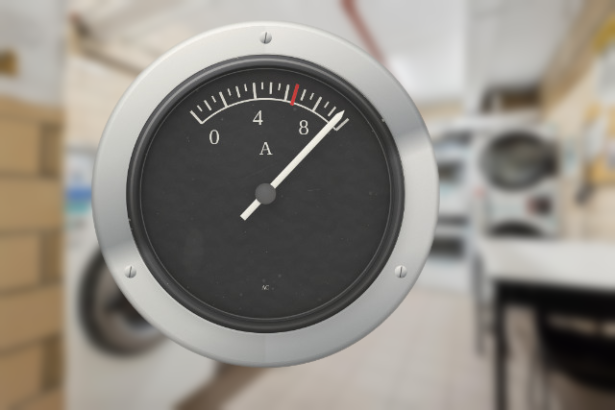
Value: {"value": 9.5, "unit": "A"}
